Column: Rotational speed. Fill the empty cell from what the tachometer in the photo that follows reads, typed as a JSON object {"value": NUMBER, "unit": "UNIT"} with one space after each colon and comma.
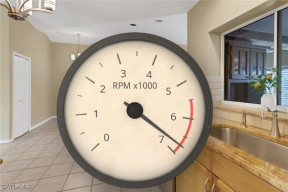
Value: {"value": 6750, "unit": "rpm"}
